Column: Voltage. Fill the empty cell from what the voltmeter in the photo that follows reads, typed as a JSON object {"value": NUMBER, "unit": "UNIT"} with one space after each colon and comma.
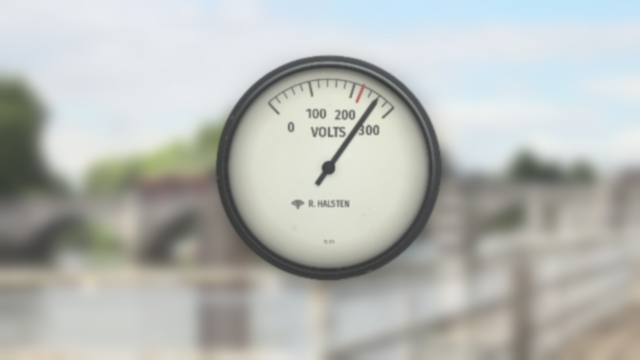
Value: {"value": 260, "unit": "V"}
